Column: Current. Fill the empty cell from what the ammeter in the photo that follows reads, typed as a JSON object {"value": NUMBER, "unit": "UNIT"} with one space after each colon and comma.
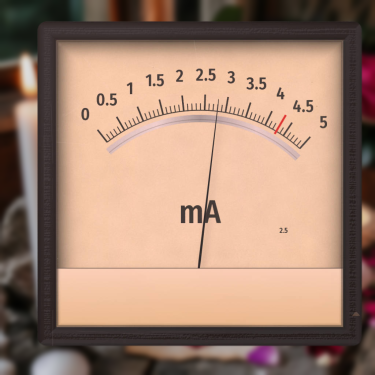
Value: {"value": 2.8, "unit": "mA"}
